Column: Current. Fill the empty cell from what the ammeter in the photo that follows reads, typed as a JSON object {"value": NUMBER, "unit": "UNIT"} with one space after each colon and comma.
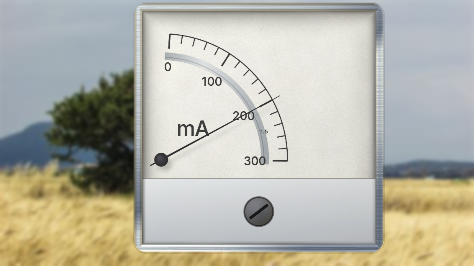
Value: {"value": 200, "unit": "mA"}
